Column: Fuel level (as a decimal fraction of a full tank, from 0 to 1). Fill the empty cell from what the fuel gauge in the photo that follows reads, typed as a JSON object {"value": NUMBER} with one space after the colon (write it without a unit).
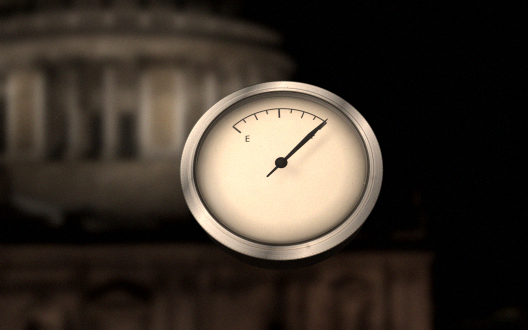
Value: {"value": 1}
